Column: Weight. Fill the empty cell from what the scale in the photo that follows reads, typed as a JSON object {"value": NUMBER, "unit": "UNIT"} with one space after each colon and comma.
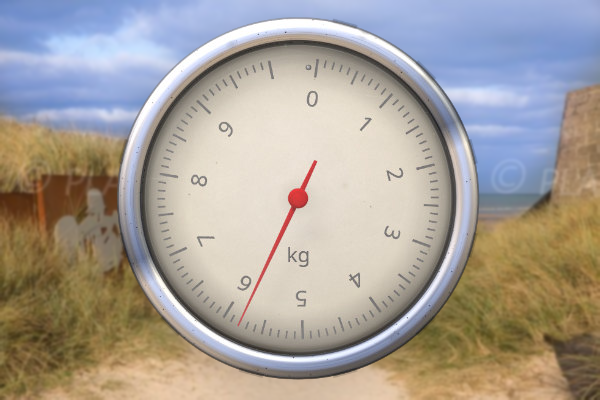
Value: {"value": 5.8, "unit": "kg"}
